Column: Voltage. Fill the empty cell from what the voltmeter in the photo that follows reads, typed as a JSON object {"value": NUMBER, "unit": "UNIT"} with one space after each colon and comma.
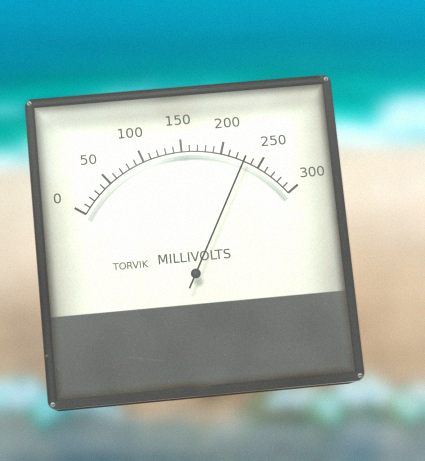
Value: {"value": 230, "unit": "mV"}
